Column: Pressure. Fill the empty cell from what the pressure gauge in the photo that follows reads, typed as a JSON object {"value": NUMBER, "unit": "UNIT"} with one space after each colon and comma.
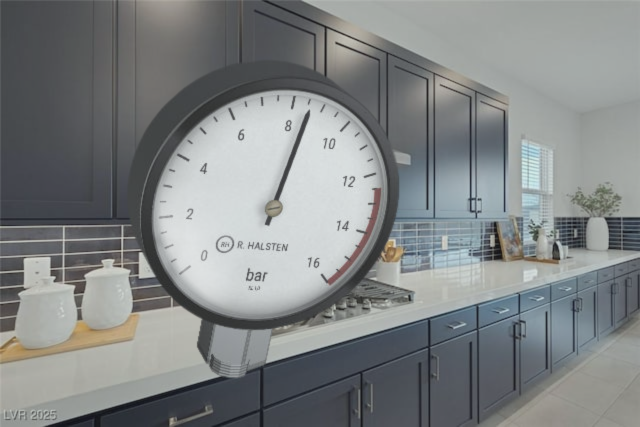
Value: {"value": 8.5, "unit": "bar"}
